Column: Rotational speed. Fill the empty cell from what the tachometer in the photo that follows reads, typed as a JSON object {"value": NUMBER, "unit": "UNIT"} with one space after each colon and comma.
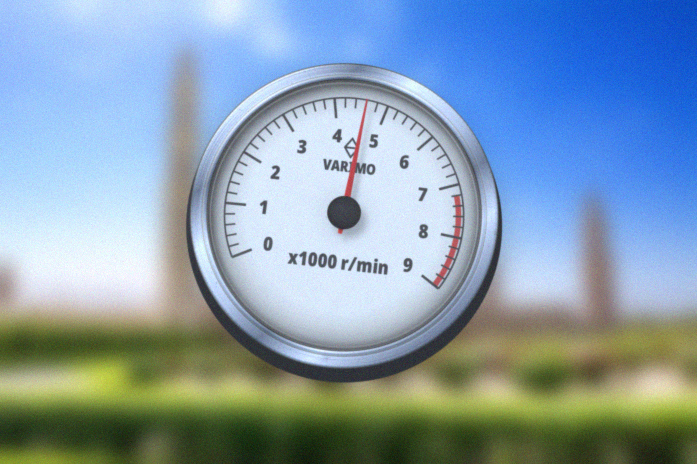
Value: {"value": 4600, "unit": "rpm"}
